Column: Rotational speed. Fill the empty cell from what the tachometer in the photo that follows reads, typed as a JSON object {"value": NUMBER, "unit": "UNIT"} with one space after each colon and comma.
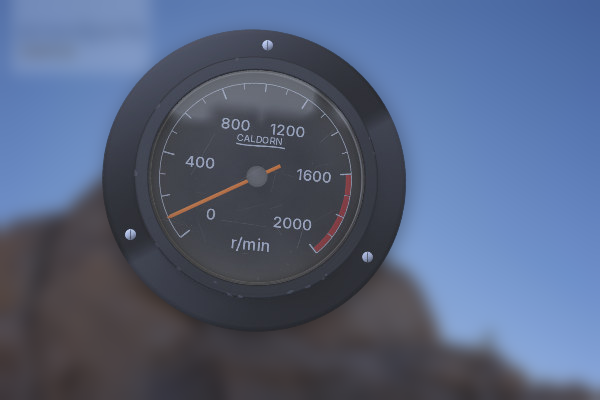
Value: {"value": 100, "unit": "rpm"}
